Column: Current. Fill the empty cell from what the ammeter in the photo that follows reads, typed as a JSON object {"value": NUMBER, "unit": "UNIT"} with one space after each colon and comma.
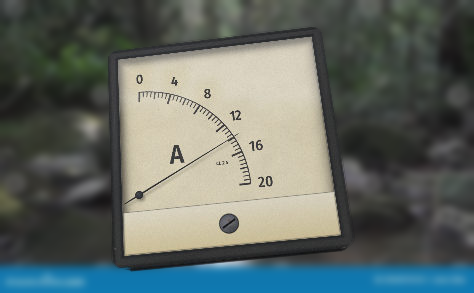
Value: {"value": 14, "unit": "A"}
